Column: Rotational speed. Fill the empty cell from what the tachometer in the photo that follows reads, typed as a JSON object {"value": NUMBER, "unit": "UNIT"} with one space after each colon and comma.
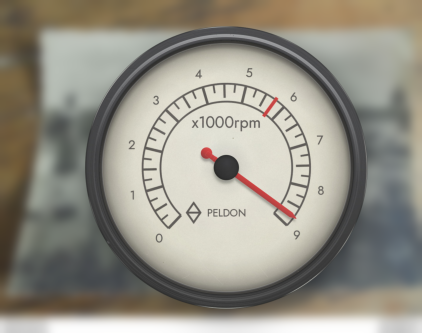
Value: {"value": 8750, "unit": "rpm"}
